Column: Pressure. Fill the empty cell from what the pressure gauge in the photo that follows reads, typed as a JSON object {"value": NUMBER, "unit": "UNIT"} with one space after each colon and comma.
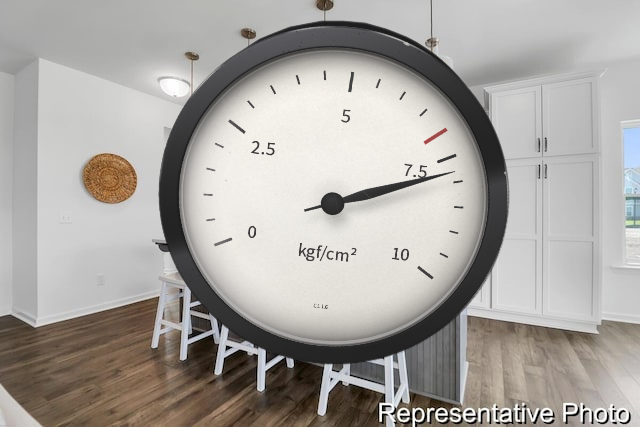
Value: {"value": 7.75, "unit": "kg/cm²"}
